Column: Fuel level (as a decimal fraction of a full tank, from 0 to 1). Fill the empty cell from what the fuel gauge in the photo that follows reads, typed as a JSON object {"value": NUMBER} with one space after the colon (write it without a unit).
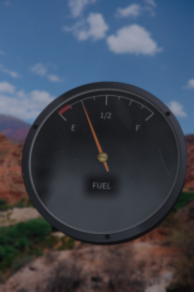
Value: {"value": 0.25}
